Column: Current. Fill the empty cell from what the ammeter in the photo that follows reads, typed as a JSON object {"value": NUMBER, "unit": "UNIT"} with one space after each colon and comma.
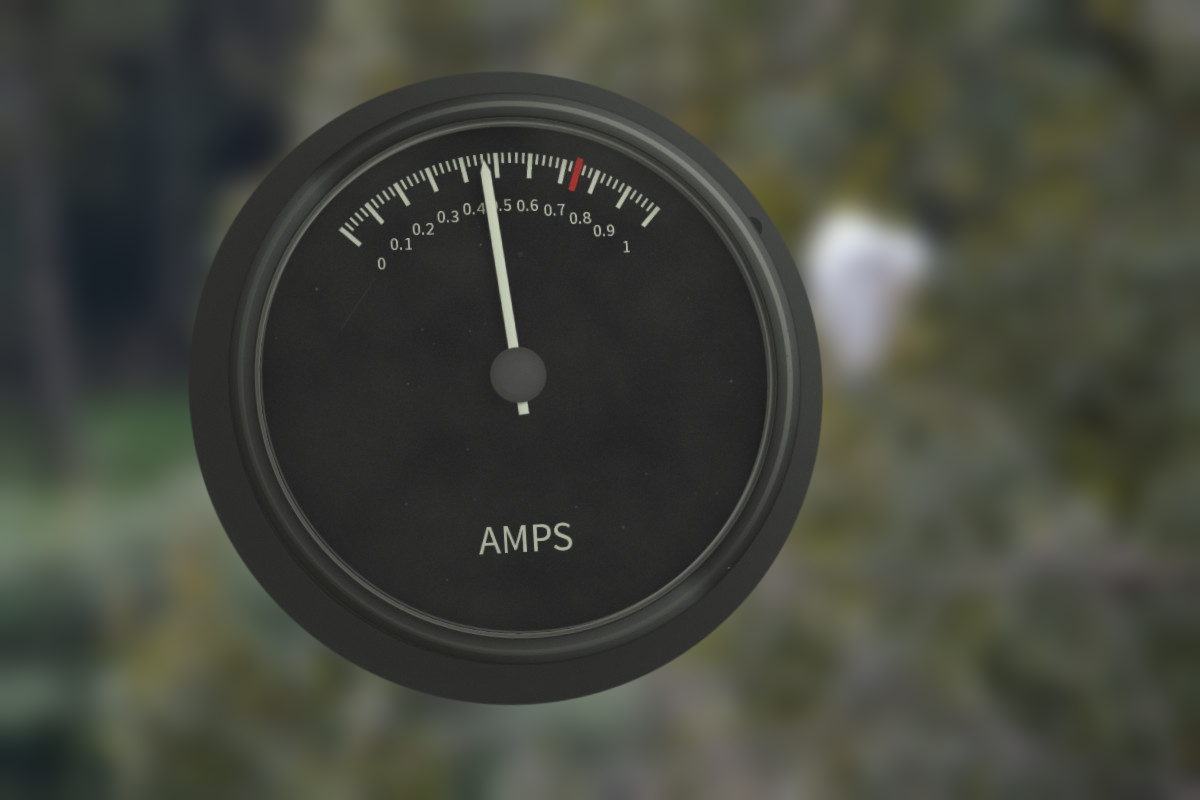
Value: {"value": 0.46, "unit": "A"}
